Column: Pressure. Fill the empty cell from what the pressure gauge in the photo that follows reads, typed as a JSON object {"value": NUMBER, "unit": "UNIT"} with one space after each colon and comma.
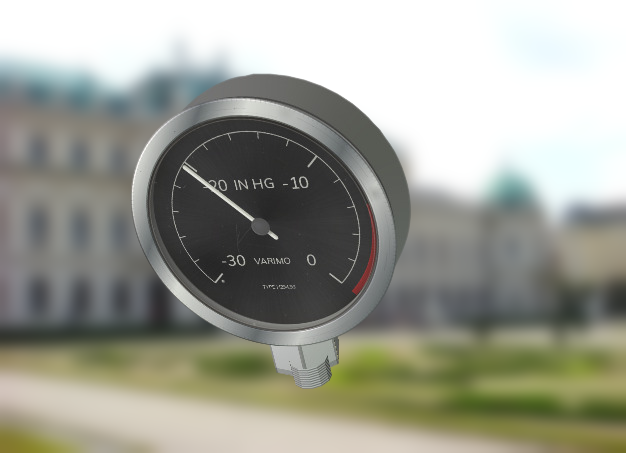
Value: {"value": -20, "unit": "inHg"}
